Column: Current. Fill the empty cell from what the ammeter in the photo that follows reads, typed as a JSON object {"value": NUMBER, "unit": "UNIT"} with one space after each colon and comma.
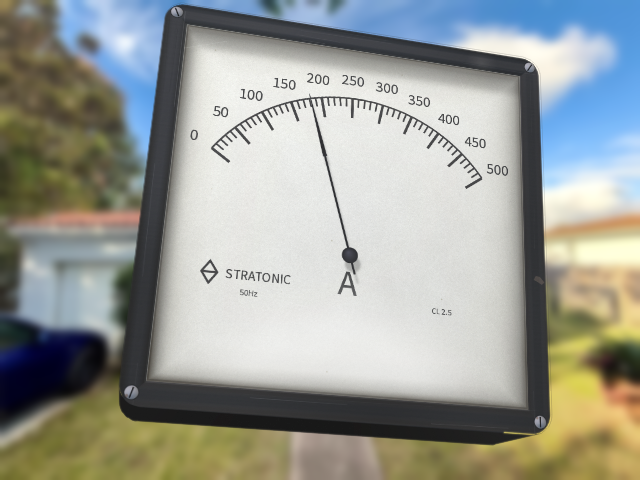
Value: {"value": 180, "unit": "A"}
